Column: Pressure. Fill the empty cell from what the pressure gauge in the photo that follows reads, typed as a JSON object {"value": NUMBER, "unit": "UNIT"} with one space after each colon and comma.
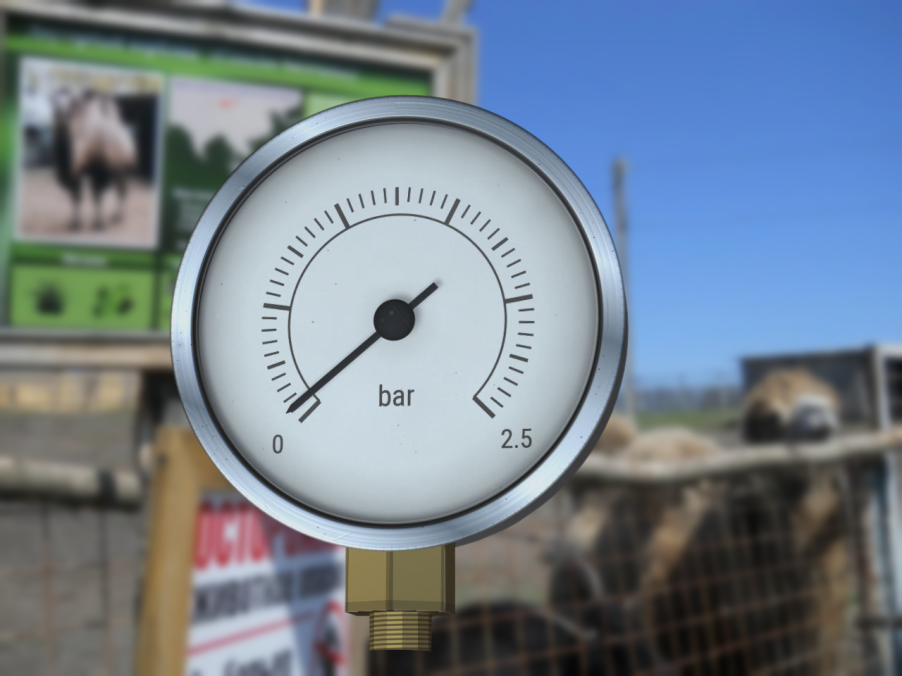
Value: {"value": 0.05, "unit": "bar"}
